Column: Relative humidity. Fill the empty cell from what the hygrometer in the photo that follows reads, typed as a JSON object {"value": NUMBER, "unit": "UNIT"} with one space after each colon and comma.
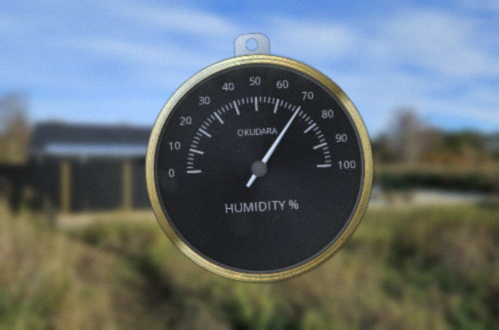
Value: {"value": 70, "unit": "%"}
